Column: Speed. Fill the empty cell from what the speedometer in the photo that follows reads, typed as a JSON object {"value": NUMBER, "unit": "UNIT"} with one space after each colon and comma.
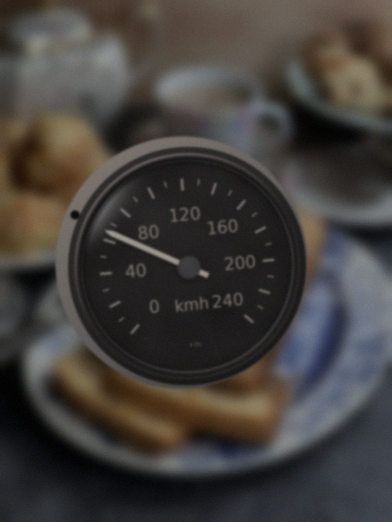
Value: {"value": 65, "unit": "km/h"}
